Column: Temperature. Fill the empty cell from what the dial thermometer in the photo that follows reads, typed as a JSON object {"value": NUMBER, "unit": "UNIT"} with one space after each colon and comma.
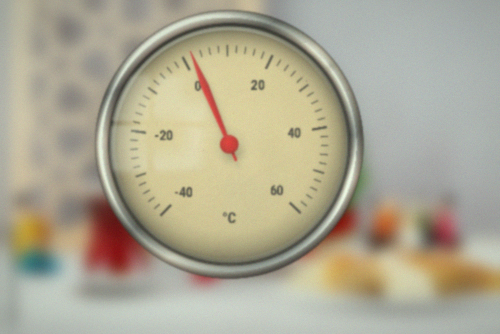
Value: {"value": 2, "unit": "°C"}
